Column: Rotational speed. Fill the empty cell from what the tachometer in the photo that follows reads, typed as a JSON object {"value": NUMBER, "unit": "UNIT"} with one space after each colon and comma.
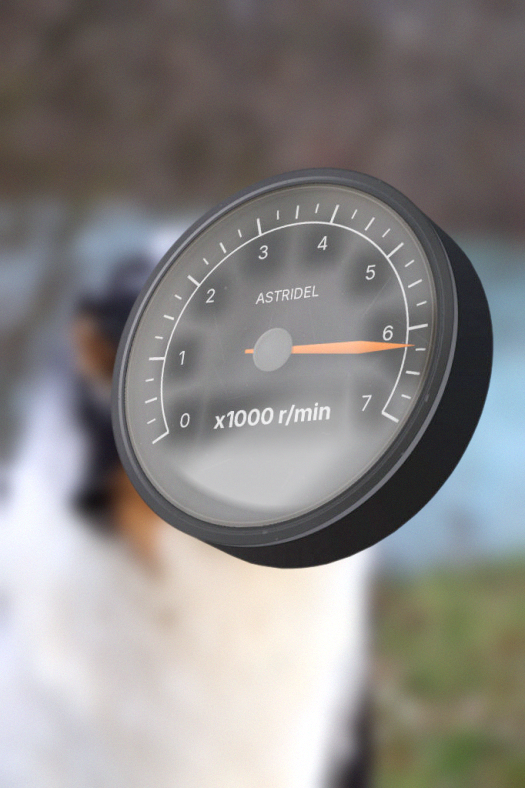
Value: {"value": 6250, "unit": "rpm"}
